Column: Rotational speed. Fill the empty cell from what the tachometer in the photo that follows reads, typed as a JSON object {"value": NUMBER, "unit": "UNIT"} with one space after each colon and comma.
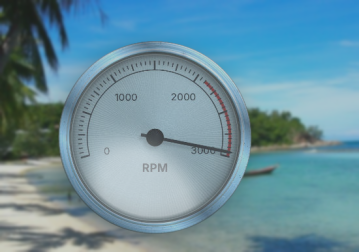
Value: {"value": 2950, "unit": "rpm"}
